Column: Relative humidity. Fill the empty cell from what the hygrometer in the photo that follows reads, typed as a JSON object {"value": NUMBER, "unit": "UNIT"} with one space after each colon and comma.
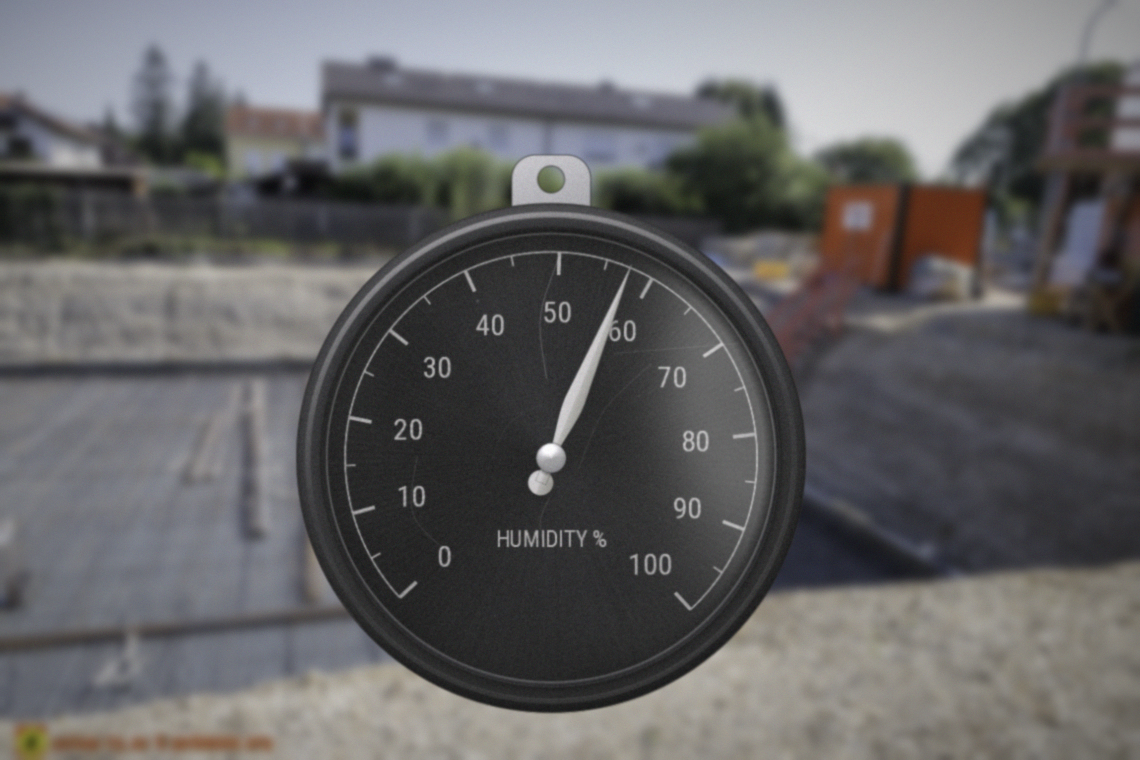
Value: {"value": 57.5, "unit": "%"}
